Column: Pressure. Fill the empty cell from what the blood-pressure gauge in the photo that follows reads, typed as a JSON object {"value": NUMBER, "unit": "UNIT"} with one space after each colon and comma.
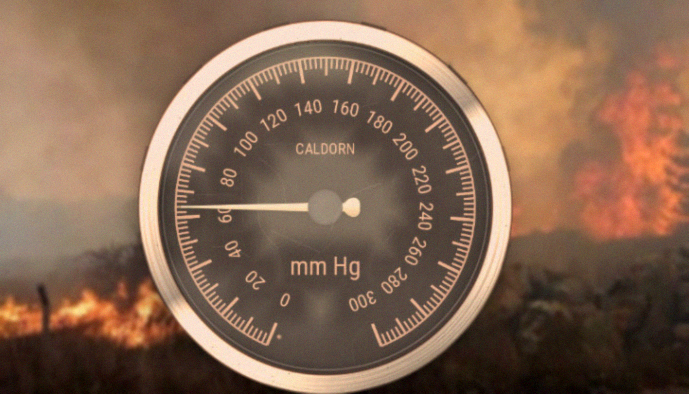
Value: {"value": 64, "unit": "mmHg"}
